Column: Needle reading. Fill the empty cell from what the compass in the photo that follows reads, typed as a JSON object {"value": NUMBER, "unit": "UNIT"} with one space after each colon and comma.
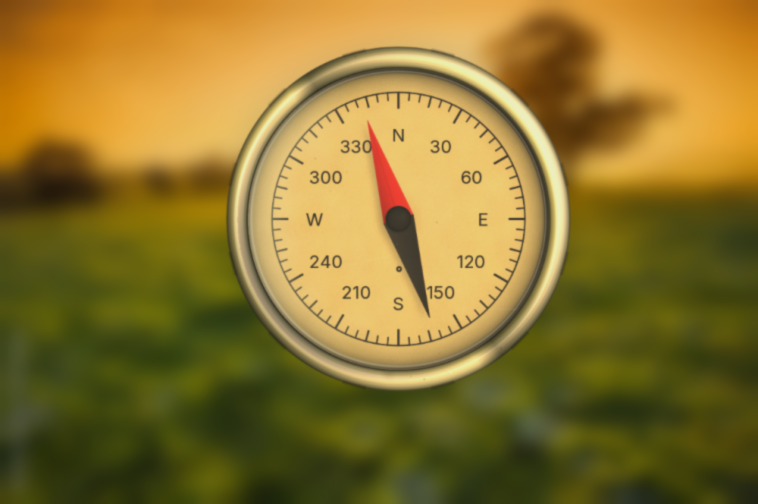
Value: {"value": 342.5, "unit": "°"}
